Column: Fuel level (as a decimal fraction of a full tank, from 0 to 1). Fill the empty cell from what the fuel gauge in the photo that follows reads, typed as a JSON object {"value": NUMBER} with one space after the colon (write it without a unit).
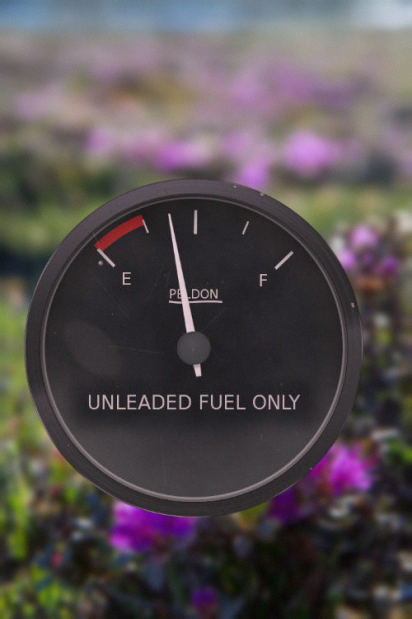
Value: {"value": 0.375}
